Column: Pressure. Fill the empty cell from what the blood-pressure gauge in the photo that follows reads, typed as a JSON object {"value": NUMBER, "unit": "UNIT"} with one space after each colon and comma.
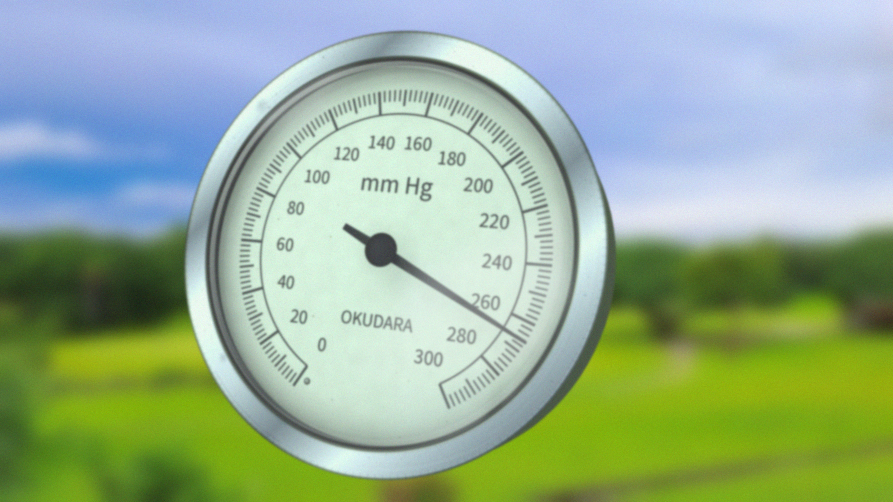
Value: {"value": 266, "unit": "mmHg"}
